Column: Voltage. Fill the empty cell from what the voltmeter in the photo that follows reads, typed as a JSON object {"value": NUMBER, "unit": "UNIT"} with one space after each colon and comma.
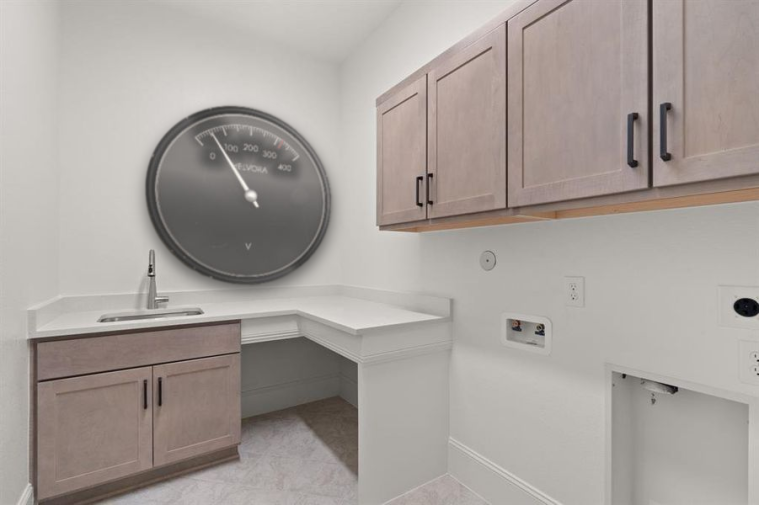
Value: {"value": 50, "unit": "V"}
